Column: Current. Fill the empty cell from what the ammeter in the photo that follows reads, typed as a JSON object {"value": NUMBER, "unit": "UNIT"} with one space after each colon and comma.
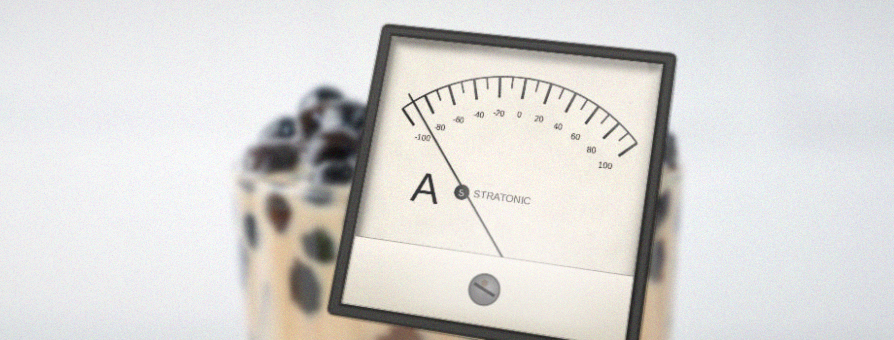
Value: {"value": -90, "unit": "A"}
